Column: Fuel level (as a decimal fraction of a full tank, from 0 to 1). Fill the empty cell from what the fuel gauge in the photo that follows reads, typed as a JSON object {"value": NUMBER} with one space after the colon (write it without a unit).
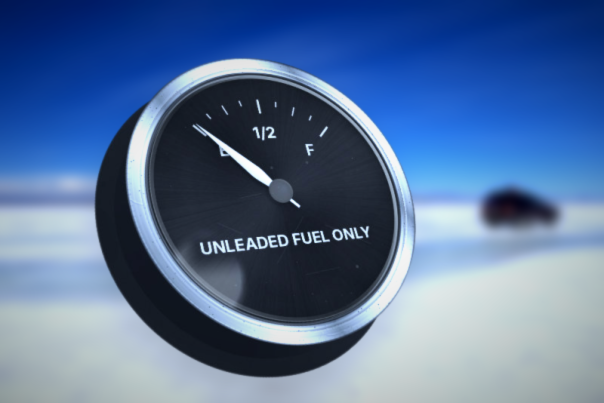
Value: {"value": 0}
